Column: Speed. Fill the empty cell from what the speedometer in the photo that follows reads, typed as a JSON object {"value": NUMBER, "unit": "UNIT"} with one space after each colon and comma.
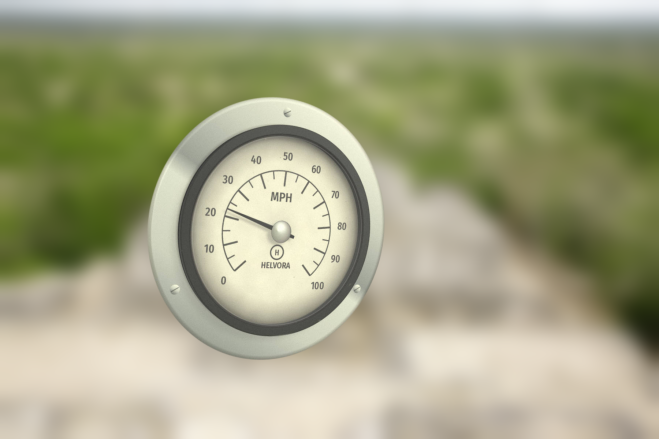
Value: {"value": 22.5, "unit": "mph"}
